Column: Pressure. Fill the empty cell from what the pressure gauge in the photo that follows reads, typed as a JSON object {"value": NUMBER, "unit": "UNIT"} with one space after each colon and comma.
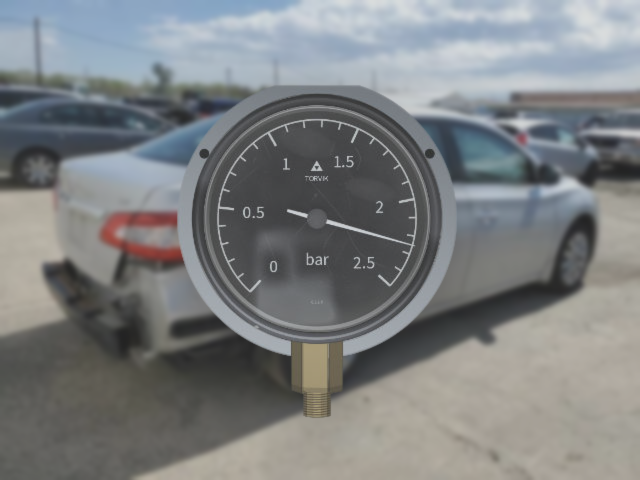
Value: {"value": 2.25, "unit": "bar"}
